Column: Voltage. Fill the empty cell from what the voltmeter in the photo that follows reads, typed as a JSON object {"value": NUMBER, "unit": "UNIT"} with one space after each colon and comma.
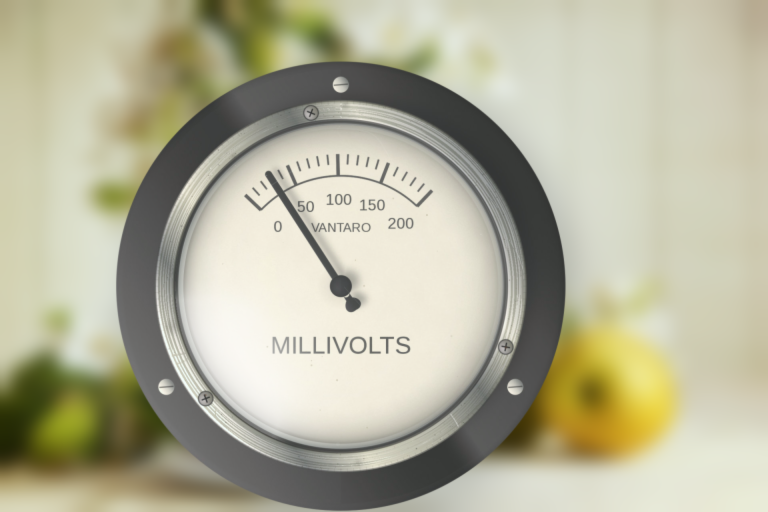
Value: {"value": 30, "unit": "mV"}
